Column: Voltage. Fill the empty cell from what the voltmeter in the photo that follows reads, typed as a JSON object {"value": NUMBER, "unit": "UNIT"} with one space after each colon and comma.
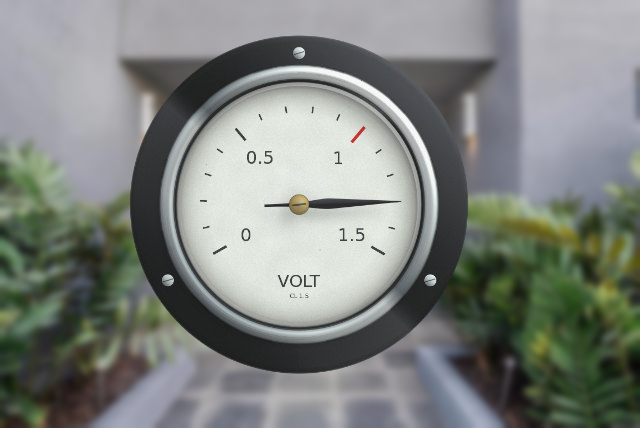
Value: {"value": 1.3, "unit": "V"}
